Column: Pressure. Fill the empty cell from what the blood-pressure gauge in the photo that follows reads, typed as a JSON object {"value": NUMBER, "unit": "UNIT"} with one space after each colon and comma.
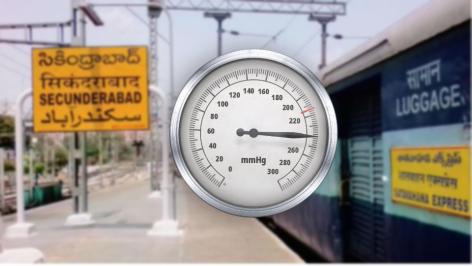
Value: {"value": 240, "unit": "mmHg"}
